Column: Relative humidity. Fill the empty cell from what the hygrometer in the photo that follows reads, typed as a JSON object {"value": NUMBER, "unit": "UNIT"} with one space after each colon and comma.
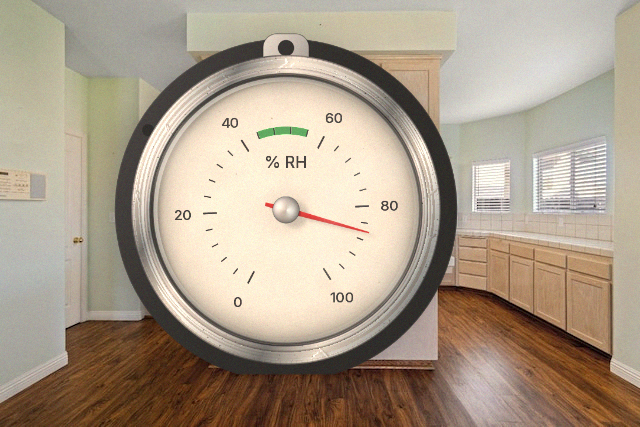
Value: {"value": 86, "unit": "%"}
